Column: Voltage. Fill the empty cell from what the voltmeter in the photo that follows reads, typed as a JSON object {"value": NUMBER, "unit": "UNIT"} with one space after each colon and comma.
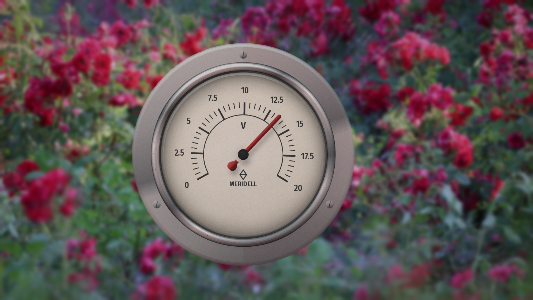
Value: {"value": 13.5, "unit": "V"}
